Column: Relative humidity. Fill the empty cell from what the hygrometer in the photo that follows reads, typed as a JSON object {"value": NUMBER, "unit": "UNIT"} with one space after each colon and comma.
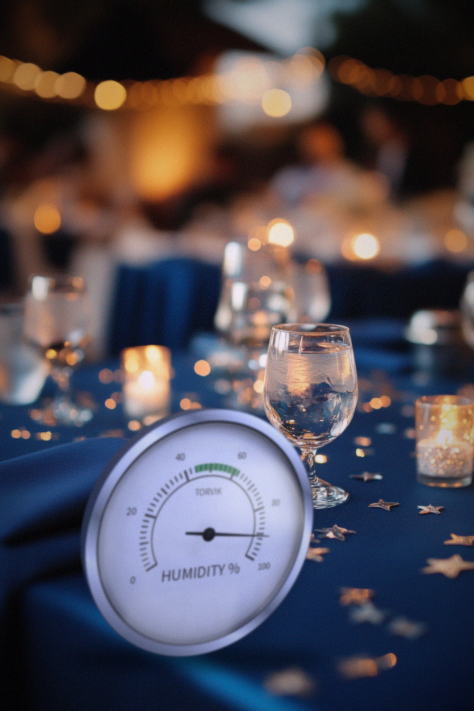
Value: {"value": 90, "unit": "%"}
